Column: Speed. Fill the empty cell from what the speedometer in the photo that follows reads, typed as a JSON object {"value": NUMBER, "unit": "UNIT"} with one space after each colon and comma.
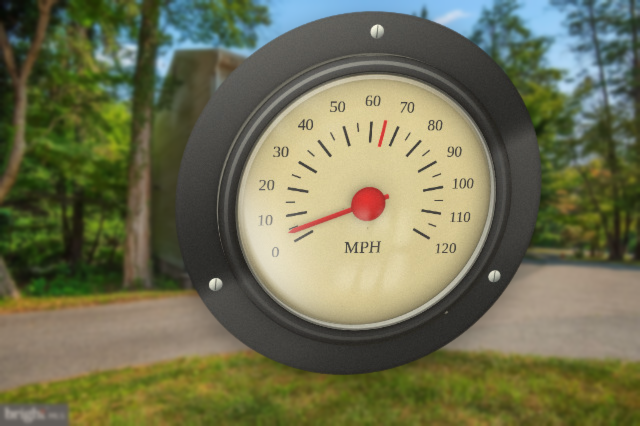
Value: {"value": 5, "unit": "mph"}
